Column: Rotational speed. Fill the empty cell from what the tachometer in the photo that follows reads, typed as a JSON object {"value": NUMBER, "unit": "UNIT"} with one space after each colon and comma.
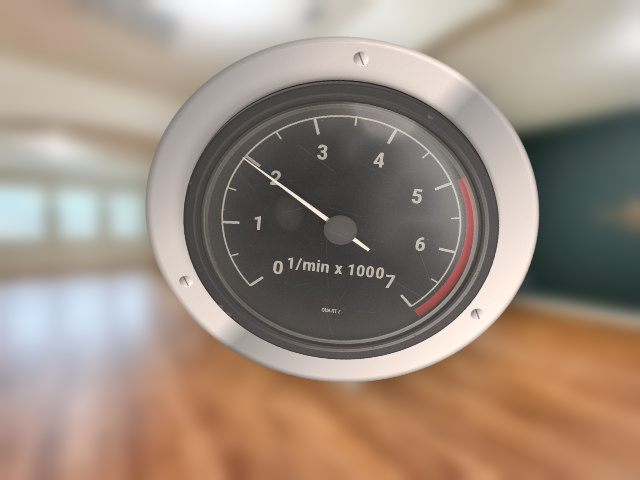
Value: {"value": 2000, "unit": "rpm"}
